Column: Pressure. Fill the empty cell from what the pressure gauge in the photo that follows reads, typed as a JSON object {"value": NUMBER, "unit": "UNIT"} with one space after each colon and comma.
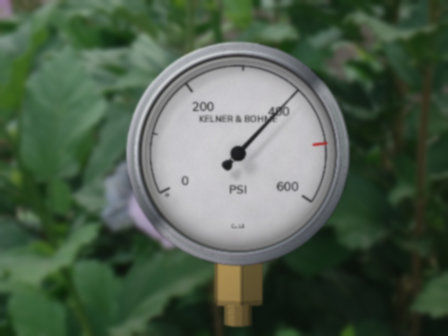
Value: {"value": 400, "unit": "psi"}
